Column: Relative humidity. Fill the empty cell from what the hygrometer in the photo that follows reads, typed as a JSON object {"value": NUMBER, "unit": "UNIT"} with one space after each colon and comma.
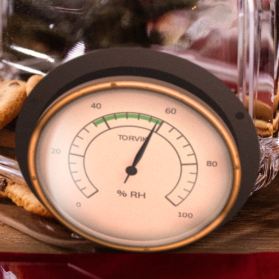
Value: {"value": 58, "unit": "%"}
